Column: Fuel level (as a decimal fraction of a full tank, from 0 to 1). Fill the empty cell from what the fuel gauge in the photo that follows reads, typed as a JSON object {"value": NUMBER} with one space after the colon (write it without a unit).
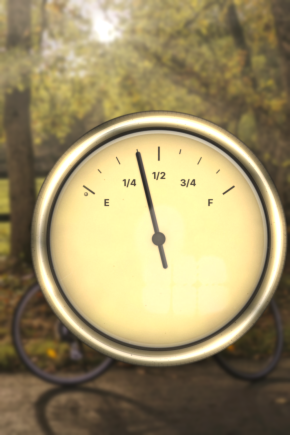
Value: {"value": 0.375}
